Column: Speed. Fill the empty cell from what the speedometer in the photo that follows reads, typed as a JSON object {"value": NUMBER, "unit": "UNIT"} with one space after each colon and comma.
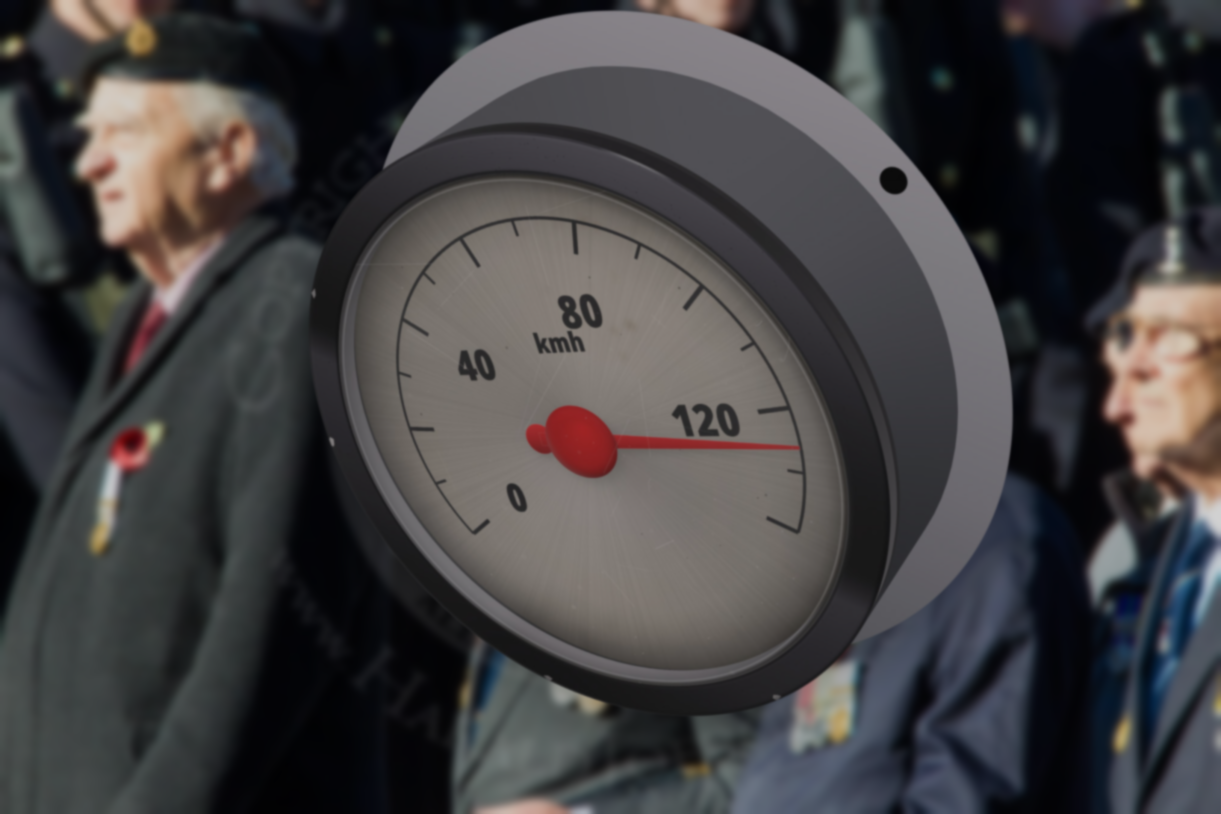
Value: {"value": 125, "unit": "km/h"}
